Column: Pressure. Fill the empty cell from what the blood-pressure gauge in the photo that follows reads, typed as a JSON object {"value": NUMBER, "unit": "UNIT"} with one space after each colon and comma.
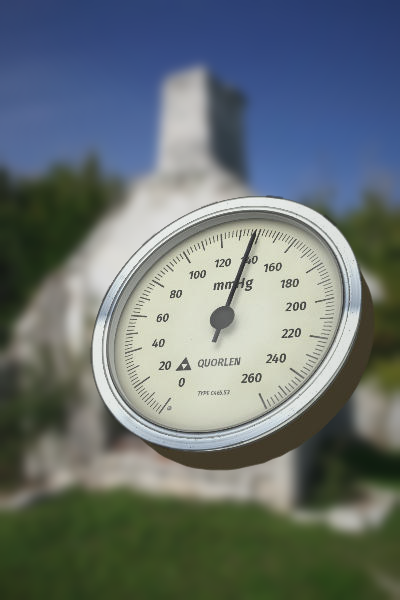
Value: {"value": 140, "unit": "mmHg"}
